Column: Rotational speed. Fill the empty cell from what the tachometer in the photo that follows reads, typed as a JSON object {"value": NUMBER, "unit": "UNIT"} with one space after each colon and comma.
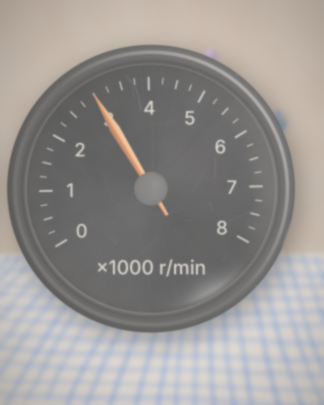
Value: {"value": 3000, "unit": "rpm"}
